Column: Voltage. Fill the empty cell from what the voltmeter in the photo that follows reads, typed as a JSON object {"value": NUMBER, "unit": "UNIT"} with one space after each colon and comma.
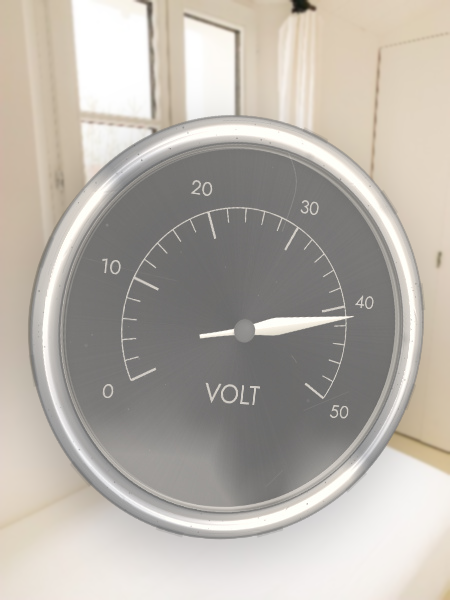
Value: {"value": 41, "unit": "V"}
